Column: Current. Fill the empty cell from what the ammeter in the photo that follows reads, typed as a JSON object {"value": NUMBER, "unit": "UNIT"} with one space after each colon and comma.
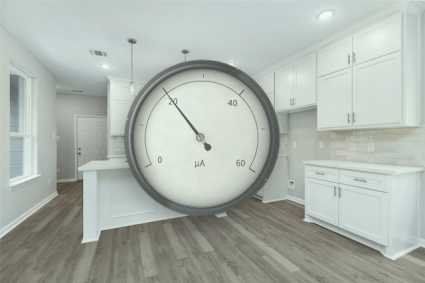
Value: {"value": 20, "unit": "µA"}
